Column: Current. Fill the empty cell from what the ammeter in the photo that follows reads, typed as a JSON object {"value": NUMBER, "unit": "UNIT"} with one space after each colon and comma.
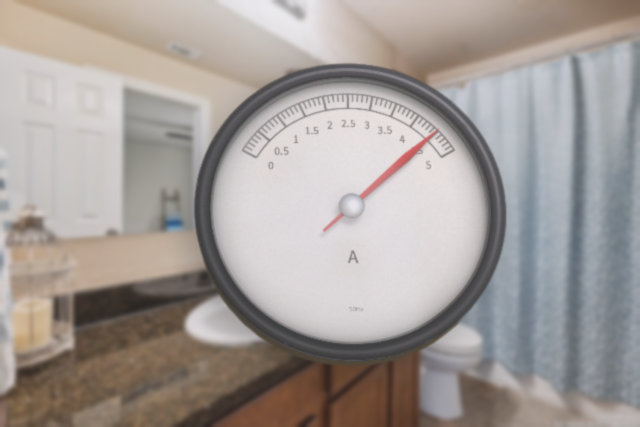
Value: {"value": 4.5, "unit": "A"}
